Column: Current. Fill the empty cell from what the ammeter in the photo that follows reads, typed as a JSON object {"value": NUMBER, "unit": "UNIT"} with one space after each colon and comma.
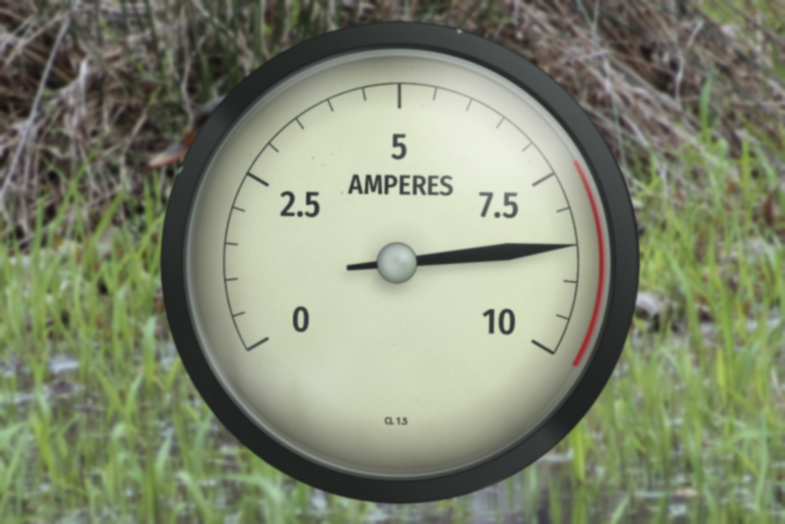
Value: {"value": 8.5, "unit": "A"}
